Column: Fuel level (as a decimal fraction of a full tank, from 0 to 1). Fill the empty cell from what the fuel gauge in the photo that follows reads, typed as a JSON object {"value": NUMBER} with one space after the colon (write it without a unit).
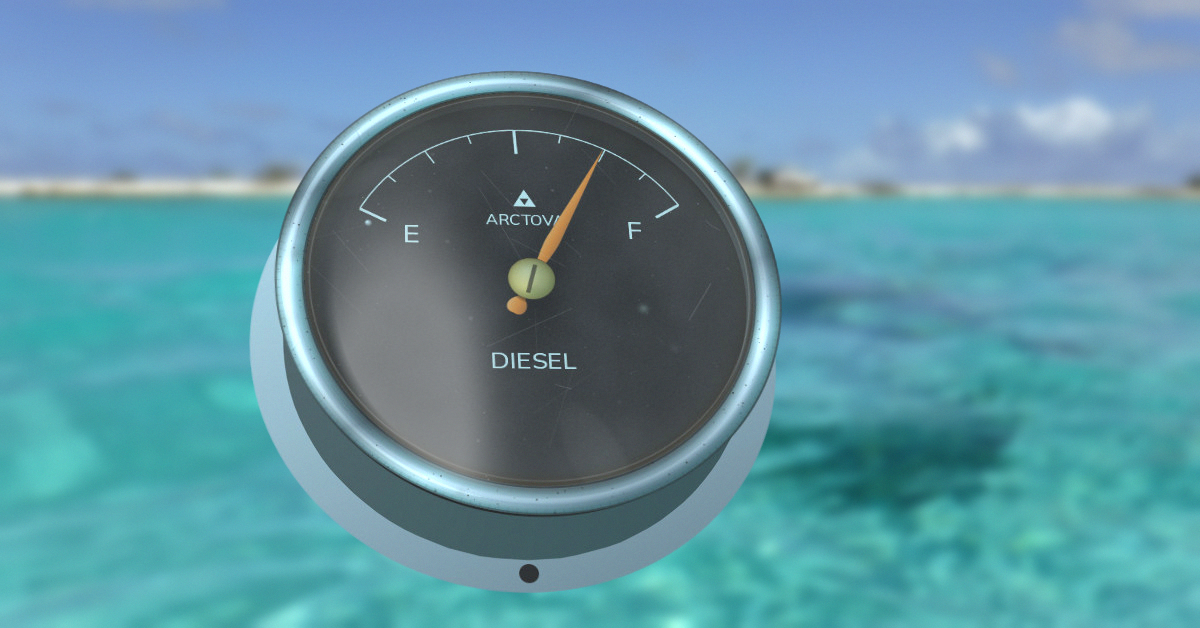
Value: {"value": 0.75}
